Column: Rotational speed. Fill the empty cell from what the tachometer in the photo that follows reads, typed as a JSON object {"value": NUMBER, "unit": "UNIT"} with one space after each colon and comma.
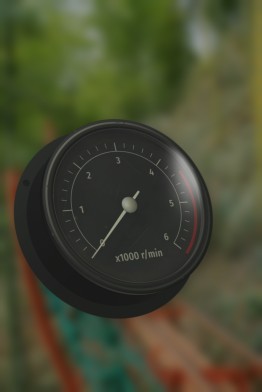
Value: {"value": 0, "unit": "rpm"}
